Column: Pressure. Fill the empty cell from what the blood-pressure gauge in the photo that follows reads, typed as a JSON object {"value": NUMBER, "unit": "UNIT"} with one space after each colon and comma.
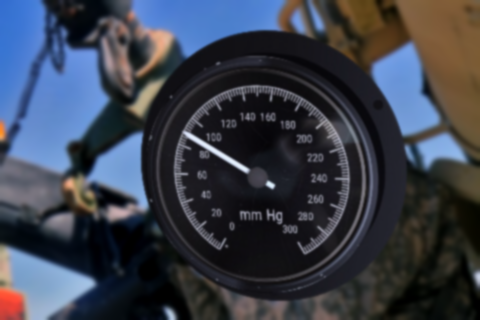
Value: {"value": 90, "unit": "mmHg"}
